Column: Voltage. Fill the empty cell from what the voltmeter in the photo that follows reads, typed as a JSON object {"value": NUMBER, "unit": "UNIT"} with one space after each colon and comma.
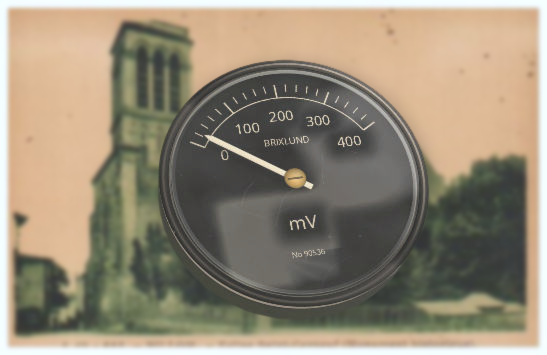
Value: {"value": 20, "unit": "mV"}
